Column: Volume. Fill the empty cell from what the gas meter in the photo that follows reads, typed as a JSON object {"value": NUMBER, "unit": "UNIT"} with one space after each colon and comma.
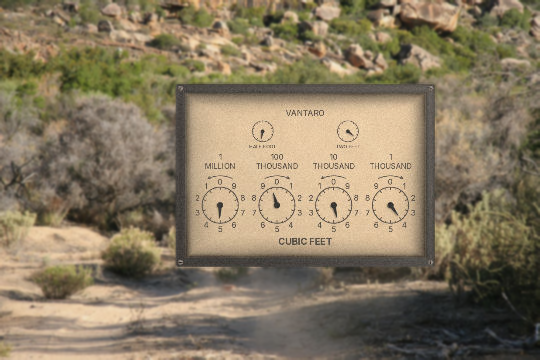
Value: {"value": 495400, "unit": "ft³"}
